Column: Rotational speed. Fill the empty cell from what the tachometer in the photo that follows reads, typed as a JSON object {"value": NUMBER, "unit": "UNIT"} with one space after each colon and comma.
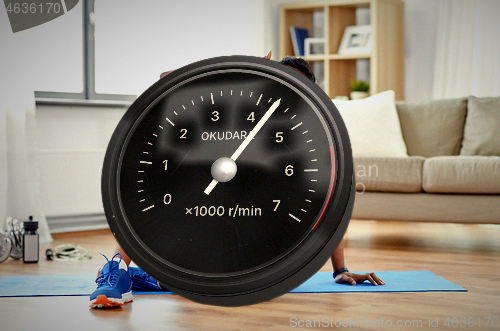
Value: {"value": 4400, "unit": "rpm"}
